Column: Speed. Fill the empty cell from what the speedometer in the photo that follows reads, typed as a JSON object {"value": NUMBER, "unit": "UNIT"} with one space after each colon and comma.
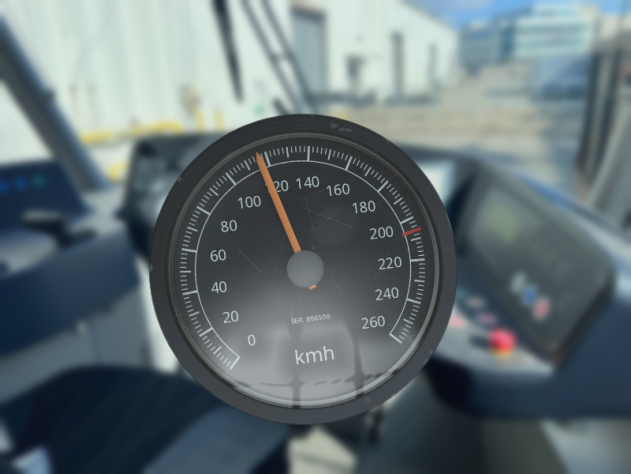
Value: {"value": 116, "unit": "km/h"}
